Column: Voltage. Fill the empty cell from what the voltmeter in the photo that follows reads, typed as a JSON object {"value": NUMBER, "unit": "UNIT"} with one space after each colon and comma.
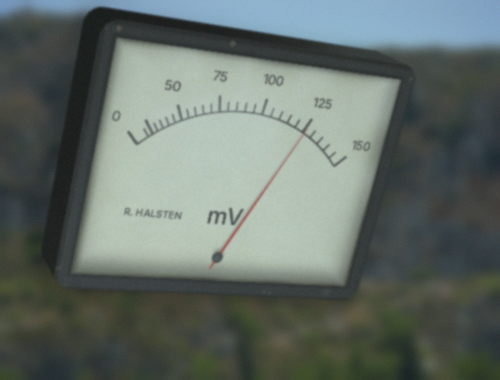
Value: {"value": 125, "unit": "mV"}
